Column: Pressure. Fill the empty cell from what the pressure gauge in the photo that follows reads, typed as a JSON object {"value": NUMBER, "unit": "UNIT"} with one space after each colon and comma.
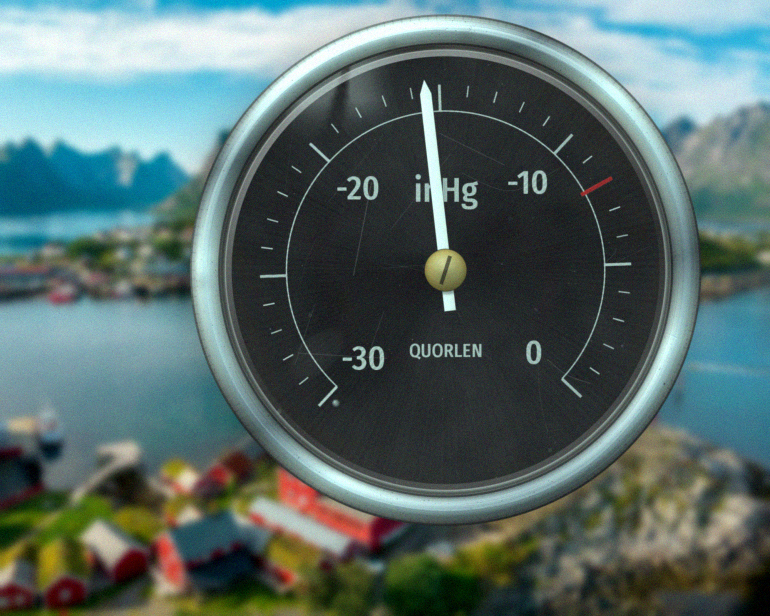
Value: {"value": -15.5, "unit": "inHg"}
